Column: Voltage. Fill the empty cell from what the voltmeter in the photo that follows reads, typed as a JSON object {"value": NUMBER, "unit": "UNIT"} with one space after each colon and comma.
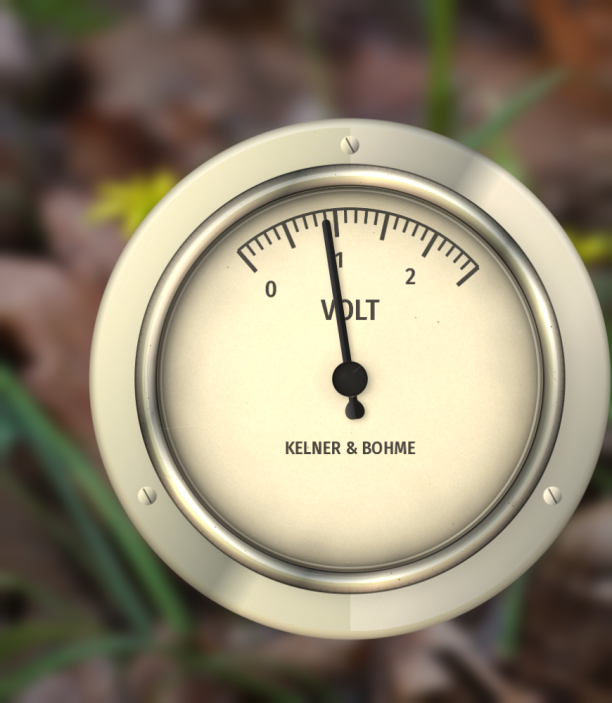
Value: {"value": 0.9, "unit": "V"}
